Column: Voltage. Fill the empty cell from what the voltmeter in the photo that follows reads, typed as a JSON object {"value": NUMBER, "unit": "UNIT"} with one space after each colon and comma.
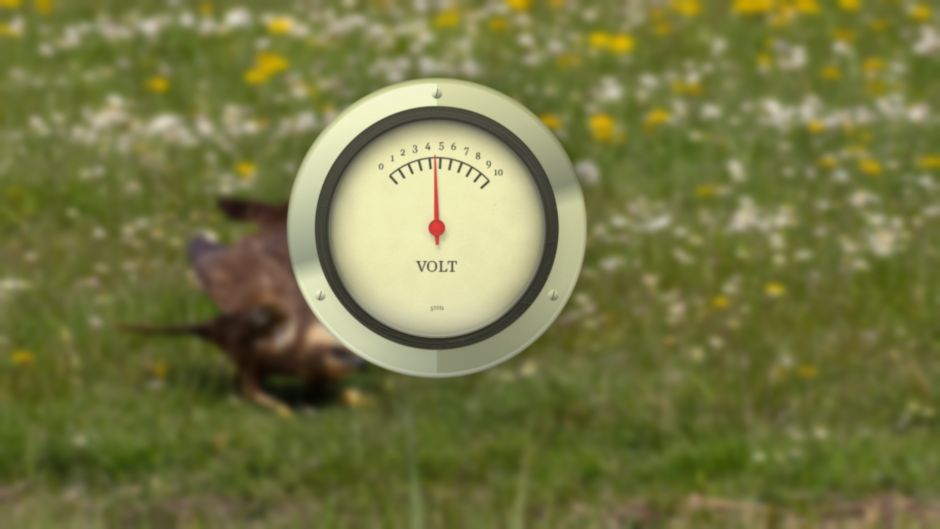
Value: {"value": 4.5, "unit": "V"}
